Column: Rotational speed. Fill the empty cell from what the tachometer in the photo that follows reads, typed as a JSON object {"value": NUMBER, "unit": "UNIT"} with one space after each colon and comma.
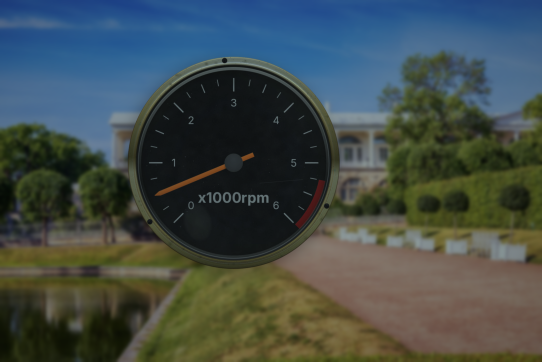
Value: {"value": 500, "unit": "rpm"}
